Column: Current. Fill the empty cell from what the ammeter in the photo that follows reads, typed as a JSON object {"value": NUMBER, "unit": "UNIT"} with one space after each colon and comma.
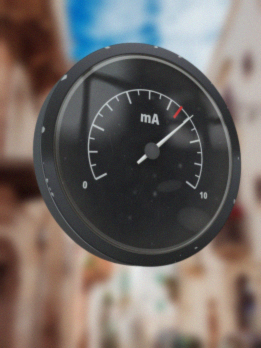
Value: {"value": 7, "unit": "mA"}
